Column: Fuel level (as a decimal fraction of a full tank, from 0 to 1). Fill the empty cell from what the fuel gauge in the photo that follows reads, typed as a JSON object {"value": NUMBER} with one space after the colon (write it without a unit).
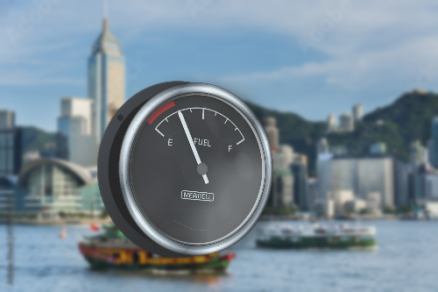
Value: {"value": 0.25}
